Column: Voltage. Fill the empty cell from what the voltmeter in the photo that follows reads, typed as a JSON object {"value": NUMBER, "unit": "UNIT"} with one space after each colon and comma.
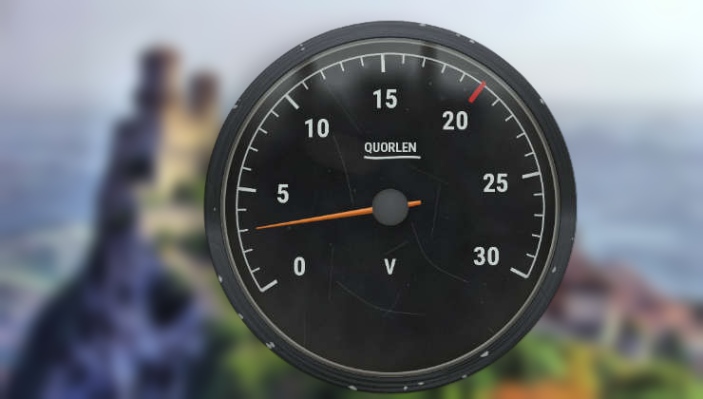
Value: {"value": 3, "unit": "V"}
